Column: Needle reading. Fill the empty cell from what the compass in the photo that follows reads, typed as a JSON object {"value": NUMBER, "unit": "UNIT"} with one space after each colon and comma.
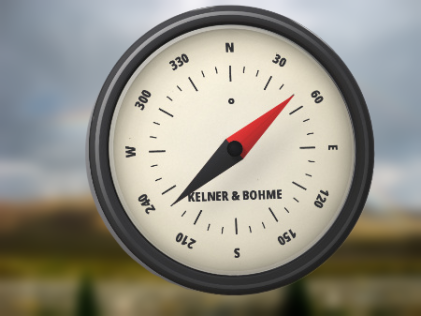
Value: {"value": 50, "unit": "°"}
